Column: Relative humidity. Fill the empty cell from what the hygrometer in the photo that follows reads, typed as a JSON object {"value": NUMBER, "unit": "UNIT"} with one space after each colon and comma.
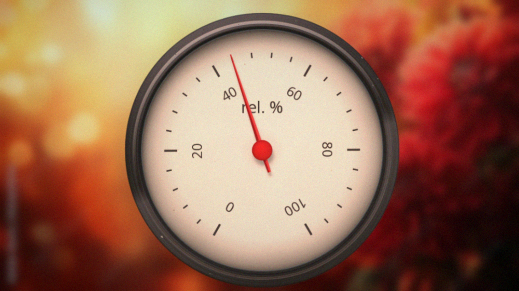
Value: {"value": 44, "unit": "%"}
